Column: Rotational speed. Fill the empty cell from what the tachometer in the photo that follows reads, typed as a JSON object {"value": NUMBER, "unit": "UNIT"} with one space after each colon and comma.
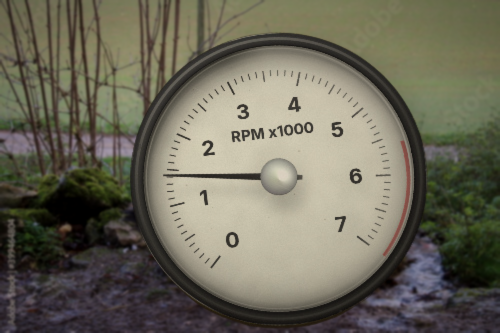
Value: {"value": 1400, "unit": "rpm"}
